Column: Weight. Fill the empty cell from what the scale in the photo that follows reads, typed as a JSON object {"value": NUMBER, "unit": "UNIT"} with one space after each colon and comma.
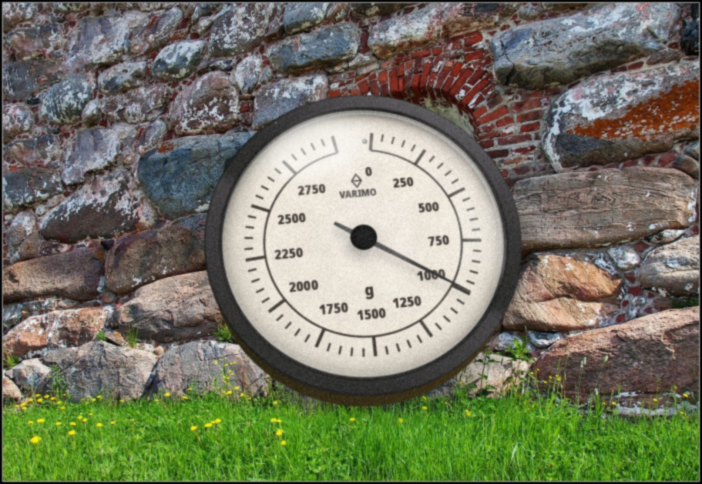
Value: {"value": 1000, "unit": "g"}
